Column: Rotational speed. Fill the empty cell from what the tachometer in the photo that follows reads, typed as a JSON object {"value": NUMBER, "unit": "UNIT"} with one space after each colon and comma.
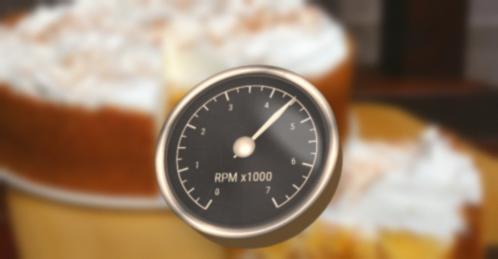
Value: {"value": 4500, "unit": "rpm"}
